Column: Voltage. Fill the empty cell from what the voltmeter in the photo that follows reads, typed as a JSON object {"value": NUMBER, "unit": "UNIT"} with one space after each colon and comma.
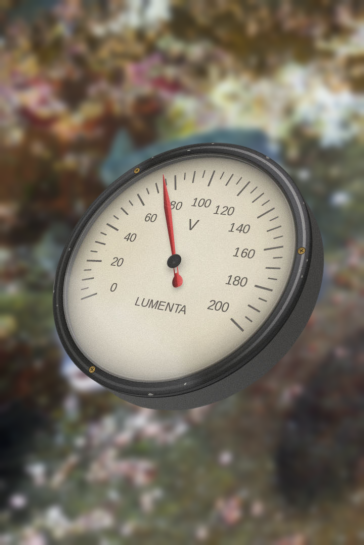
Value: {"value": 75, "unit": "V"}
